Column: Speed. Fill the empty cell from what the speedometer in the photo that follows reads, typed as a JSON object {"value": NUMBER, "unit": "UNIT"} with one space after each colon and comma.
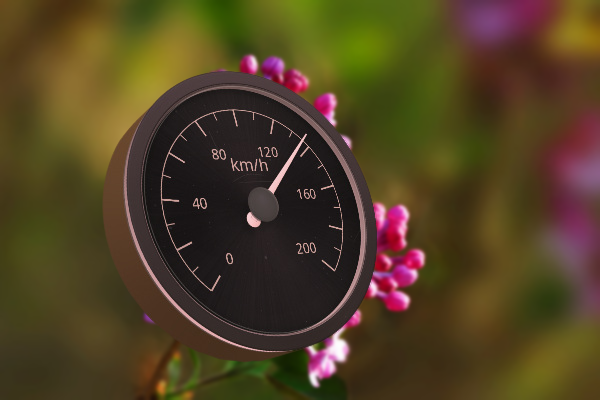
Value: {"value": 135, "unit": "km/h"}
